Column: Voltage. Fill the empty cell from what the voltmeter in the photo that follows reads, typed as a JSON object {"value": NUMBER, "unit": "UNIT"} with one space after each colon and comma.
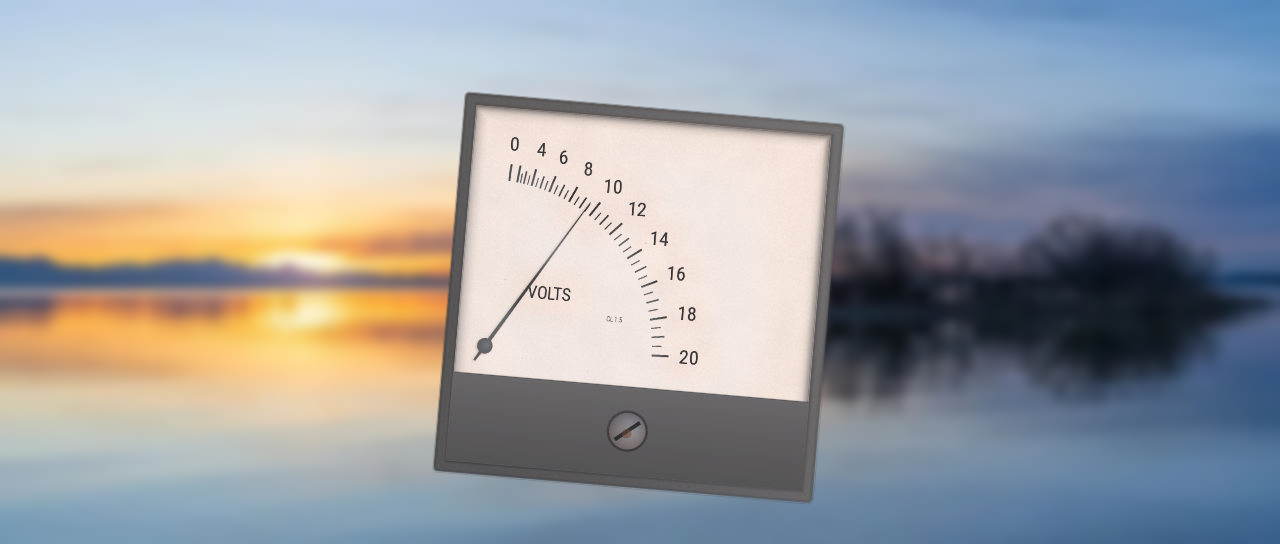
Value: {"value": 9.5, "unit": "V"}
